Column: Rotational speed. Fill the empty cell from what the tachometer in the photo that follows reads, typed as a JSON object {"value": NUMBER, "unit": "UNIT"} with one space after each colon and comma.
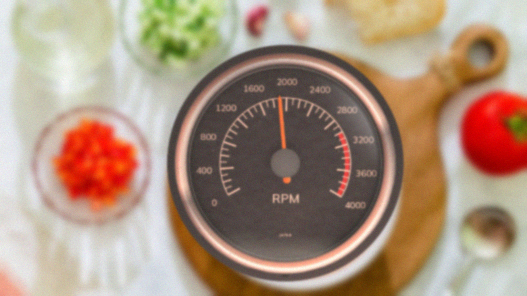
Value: {"value": 1900, "unit": "rpm"}
